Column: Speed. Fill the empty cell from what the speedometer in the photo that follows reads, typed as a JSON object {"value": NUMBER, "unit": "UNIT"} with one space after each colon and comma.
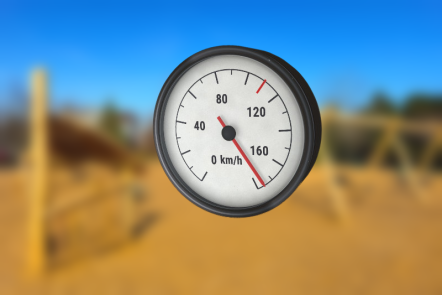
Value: {"value": 175, "unit": "km/h"}
